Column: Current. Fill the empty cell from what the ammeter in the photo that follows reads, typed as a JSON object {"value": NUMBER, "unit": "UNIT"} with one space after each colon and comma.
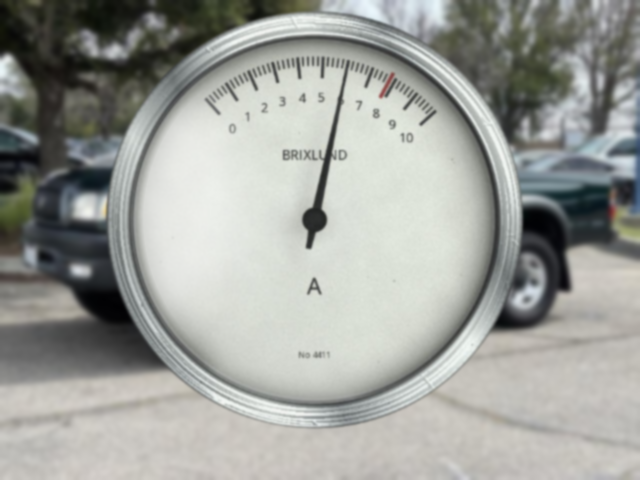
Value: {"value": 6, "unit": "A"}
